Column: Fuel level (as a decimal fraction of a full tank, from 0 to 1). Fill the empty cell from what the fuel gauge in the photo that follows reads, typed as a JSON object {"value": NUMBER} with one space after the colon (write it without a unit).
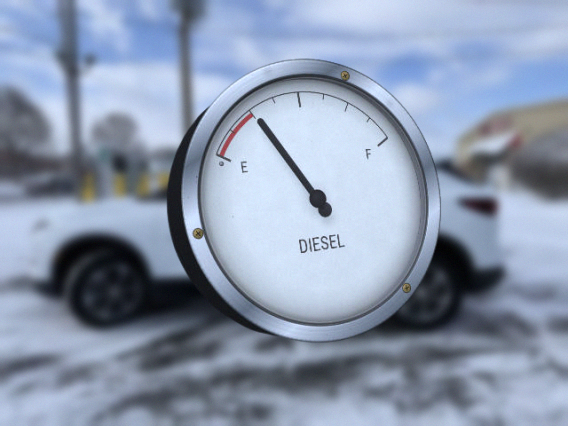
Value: {"value": 0.25}
